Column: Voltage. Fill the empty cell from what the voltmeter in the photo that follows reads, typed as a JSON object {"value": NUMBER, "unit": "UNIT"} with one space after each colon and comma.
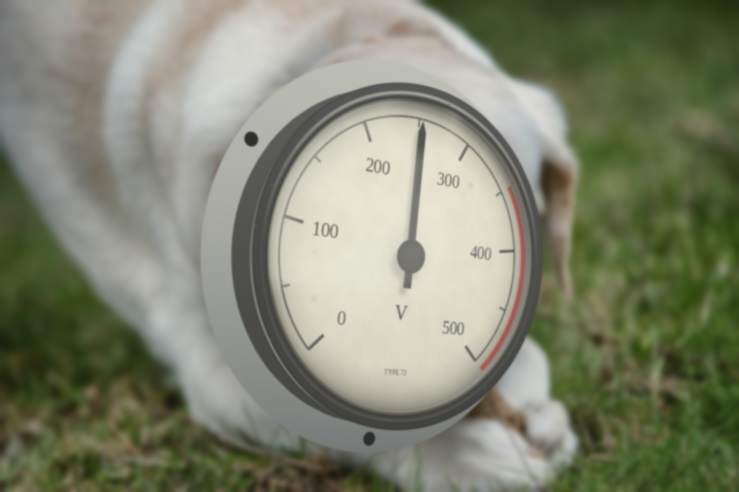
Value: {"value": 250, "unit": "V"}
